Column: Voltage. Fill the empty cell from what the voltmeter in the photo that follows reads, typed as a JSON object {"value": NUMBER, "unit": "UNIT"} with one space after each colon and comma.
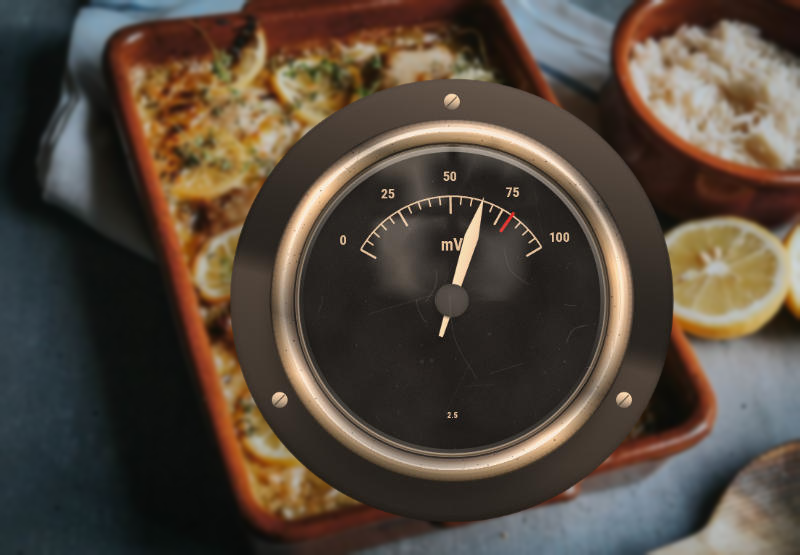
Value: {"value": 65, "unit": "mV"}
